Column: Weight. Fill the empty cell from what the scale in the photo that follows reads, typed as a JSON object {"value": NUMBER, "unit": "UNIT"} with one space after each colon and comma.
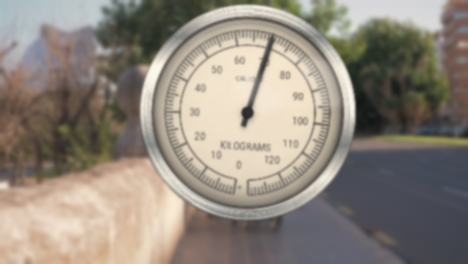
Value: {"value": 70, "unit": "kg"}
